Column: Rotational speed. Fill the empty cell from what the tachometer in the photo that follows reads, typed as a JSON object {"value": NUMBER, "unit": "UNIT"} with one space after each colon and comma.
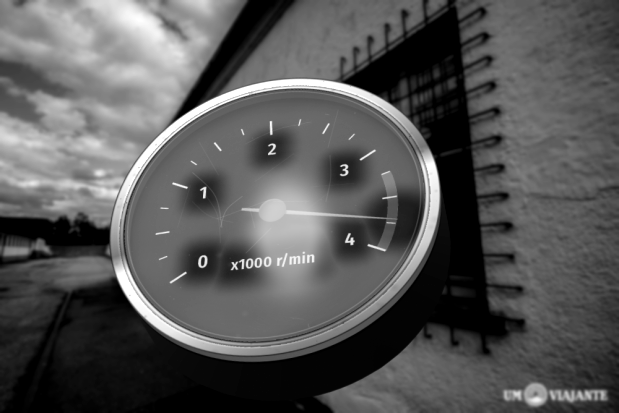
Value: {"value": 3750, "unit": "rpm"}
